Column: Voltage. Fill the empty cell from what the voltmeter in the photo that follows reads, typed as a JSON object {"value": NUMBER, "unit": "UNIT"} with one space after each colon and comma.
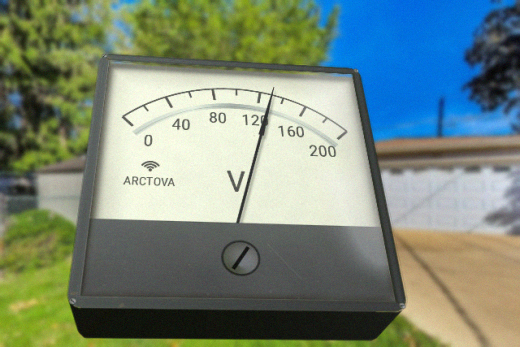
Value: {"value": 130, "unit": "V"}
